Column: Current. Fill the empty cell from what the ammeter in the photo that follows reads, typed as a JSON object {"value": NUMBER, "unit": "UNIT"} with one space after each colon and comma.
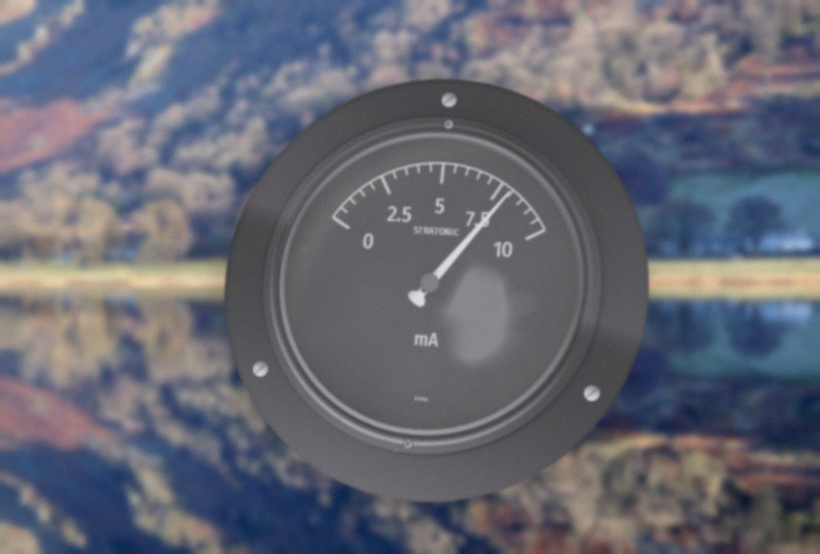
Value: {"value": 8, "unit": "mA"}
